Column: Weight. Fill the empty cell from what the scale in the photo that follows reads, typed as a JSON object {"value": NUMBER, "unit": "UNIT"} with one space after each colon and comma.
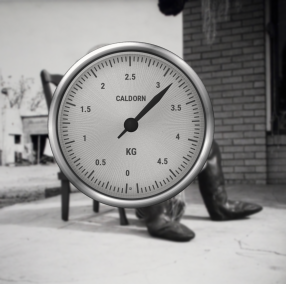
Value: {"value": 3.15, "unit": "kg"}
